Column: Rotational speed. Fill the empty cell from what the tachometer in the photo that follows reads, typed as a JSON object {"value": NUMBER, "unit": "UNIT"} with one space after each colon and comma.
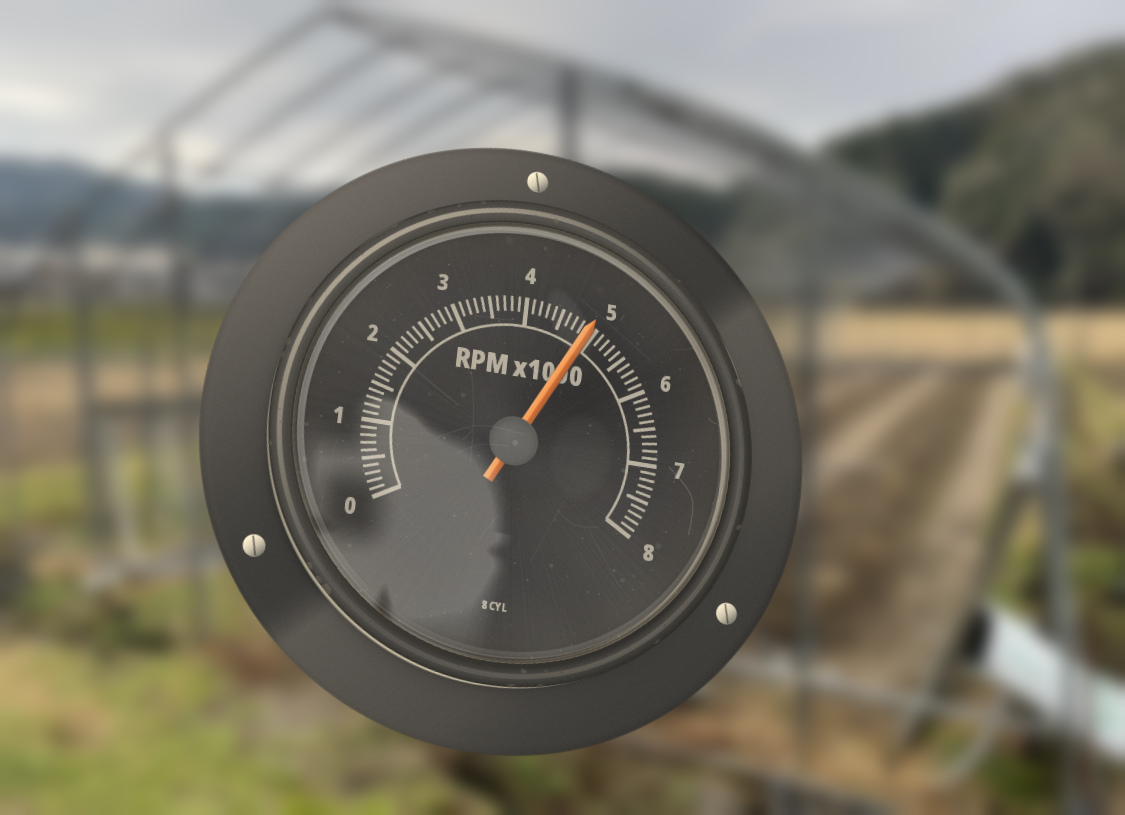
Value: {"value": 4900, "unit": "rpm"}
